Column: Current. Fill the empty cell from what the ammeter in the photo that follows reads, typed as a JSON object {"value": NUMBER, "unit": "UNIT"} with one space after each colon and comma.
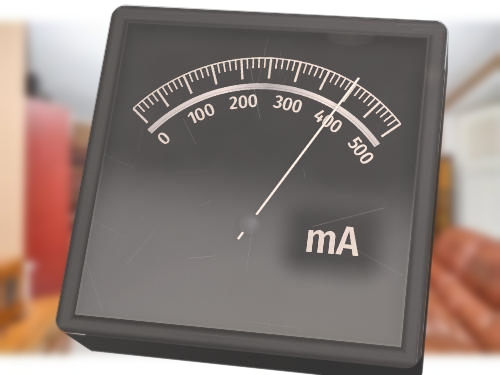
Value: {"value": 400, "unit": "mA"}
